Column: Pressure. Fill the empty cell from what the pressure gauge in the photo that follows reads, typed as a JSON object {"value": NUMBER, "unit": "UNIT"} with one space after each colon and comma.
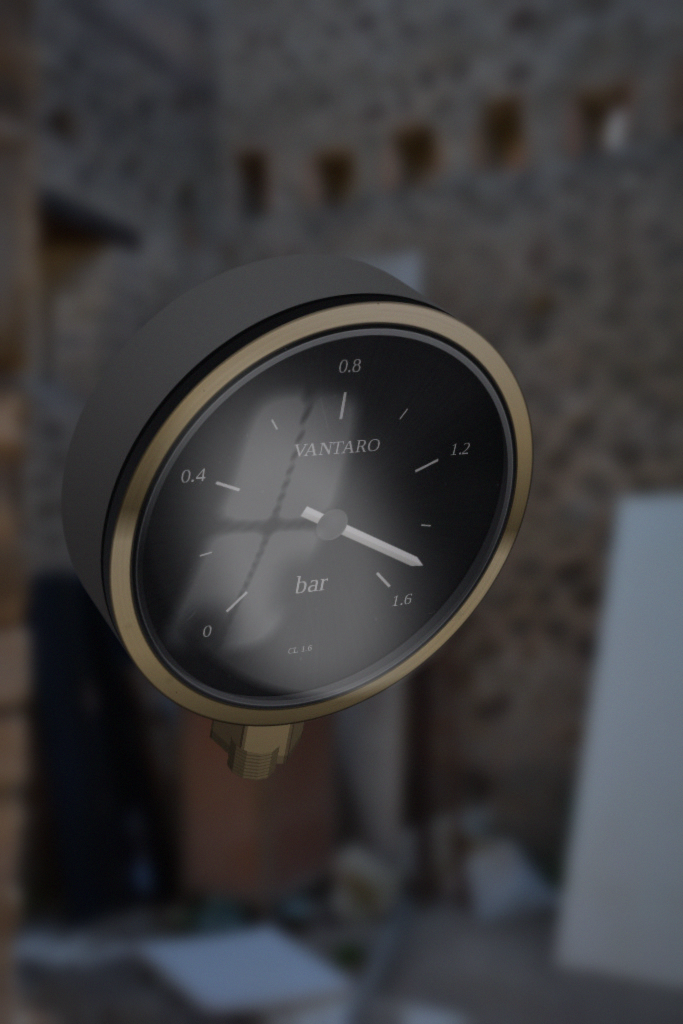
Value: {"value": 1.5, "unit": "bar"}
